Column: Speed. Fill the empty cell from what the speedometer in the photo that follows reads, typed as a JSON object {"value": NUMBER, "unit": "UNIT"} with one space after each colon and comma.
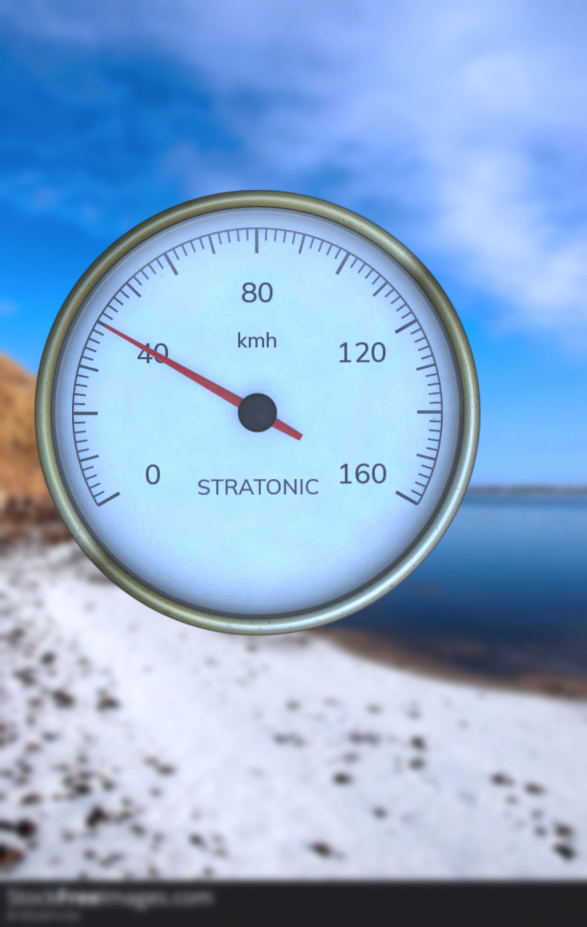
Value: {"value": 40, "unit": "km/h"}
